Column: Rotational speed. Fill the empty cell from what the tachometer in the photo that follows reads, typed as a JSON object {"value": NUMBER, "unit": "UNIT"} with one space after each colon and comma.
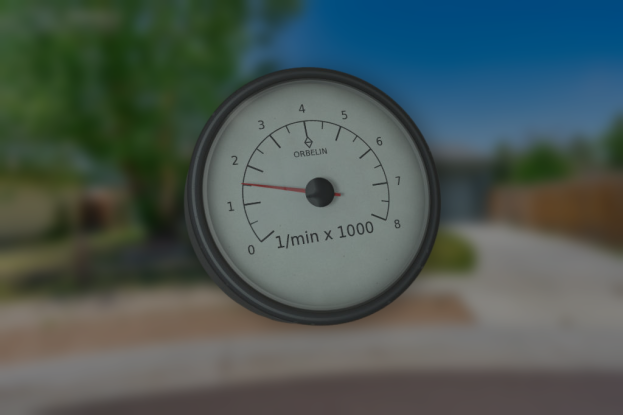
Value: {"value": 1500, "unit": "rpm"}
